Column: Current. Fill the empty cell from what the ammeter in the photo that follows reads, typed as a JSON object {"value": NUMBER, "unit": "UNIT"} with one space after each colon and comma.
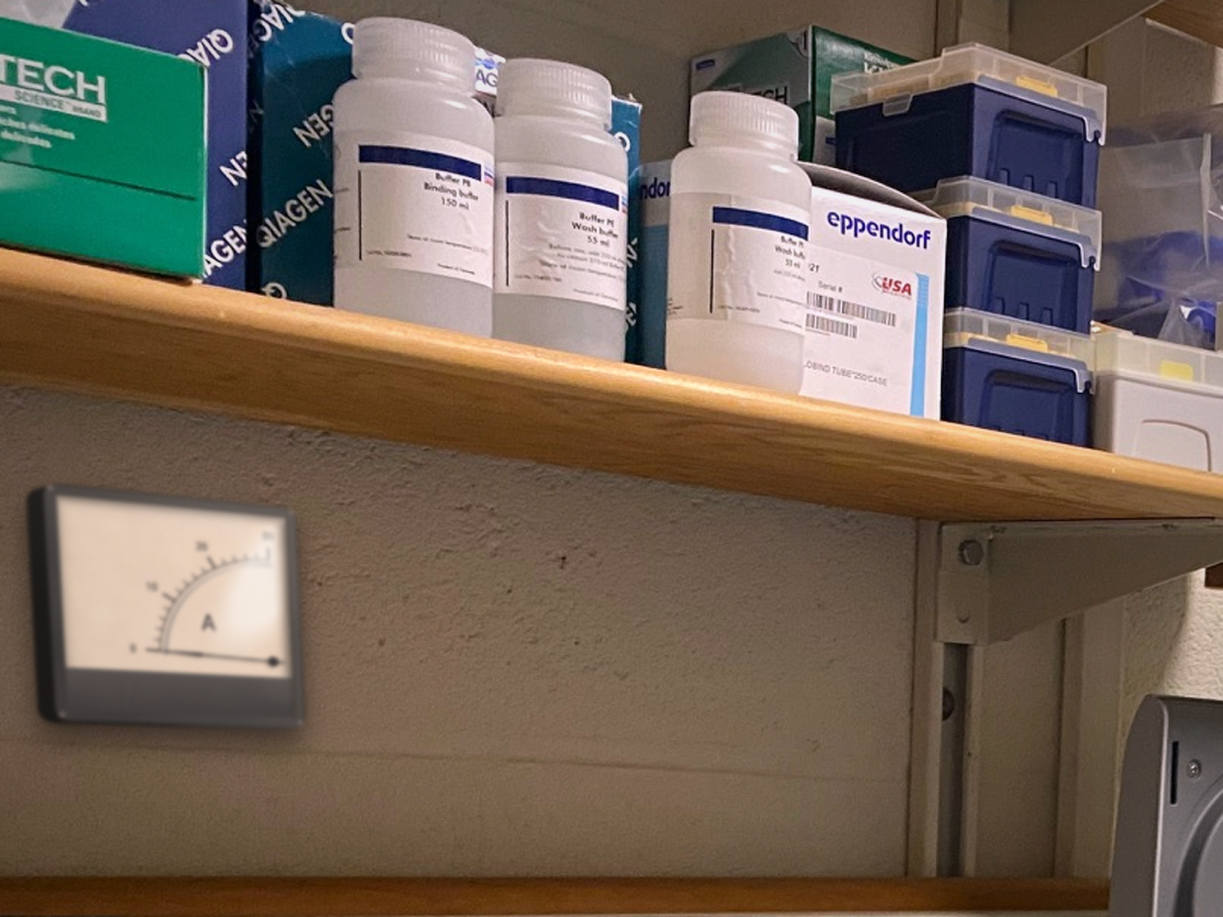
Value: {"value": 0, "unit": "A"}
